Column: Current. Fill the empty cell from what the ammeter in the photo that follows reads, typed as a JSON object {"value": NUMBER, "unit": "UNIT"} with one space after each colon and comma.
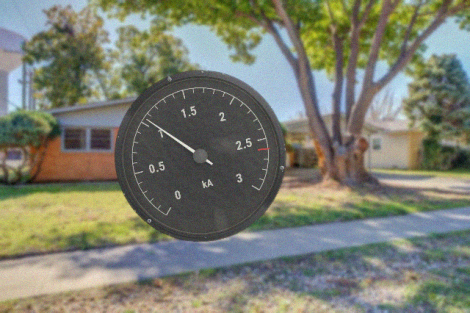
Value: {"value": 1.05, "unit": "kA"}
